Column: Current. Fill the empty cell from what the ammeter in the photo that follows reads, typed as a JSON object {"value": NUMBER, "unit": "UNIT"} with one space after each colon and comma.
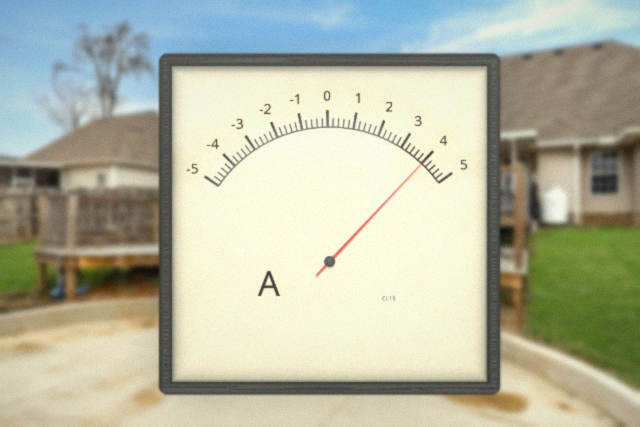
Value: {"value": 4, "unit": "A"}
